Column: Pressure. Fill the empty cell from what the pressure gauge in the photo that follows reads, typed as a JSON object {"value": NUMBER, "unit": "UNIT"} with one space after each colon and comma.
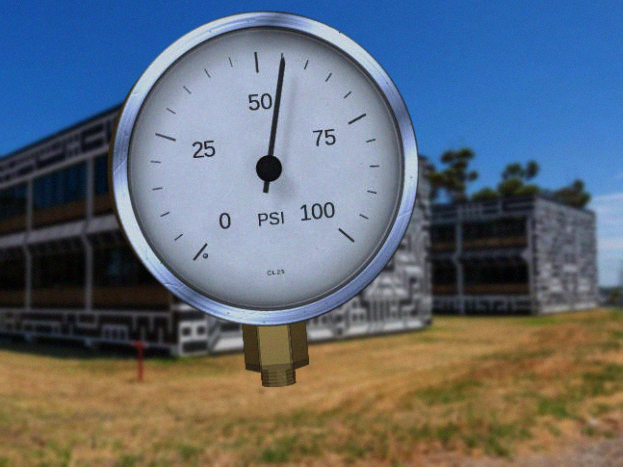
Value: {"value": 55, "unit": "psi"}
